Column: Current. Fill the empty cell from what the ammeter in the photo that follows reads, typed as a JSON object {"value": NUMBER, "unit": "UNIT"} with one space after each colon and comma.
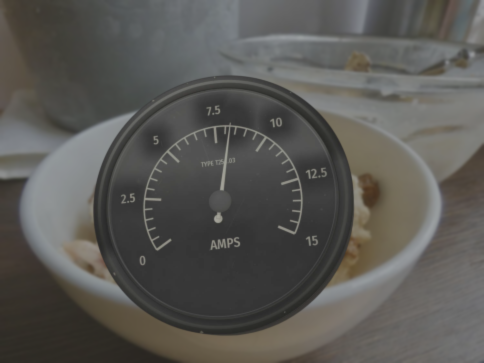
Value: {"value": 8.25, "unit": "A"}
